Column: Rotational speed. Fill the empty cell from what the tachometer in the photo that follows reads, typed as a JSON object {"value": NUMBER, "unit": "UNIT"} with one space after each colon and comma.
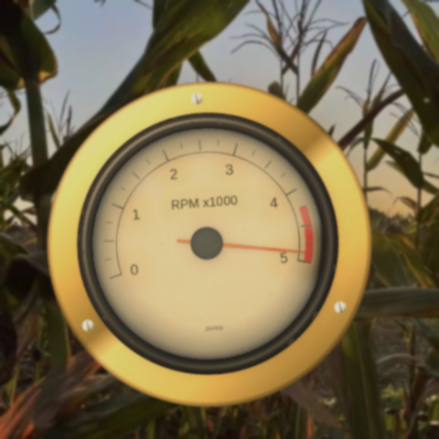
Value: {"value": 4875, "unit": "rpm"}
